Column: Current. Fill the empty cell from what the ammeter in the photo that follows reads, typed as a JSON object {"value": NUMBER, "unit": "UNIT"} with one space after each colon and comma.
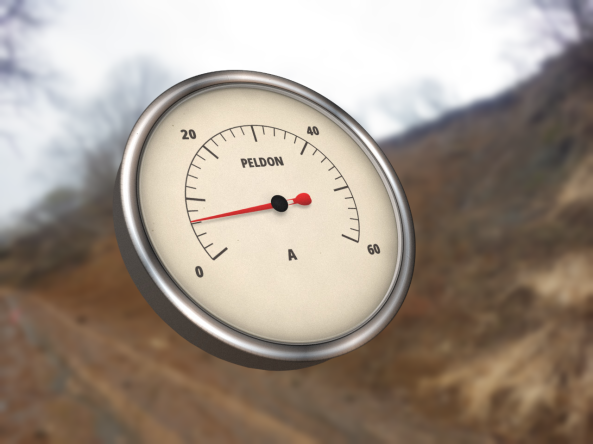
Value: {"value": 6, "unit": "A"}
